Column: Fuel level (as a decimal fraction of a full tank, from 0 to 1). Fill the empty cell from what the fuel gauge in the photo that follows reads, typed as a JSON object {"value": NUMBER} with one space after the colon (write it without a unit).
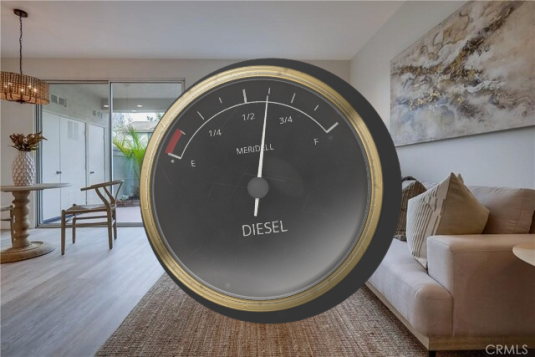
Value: {"value": 0.625}
